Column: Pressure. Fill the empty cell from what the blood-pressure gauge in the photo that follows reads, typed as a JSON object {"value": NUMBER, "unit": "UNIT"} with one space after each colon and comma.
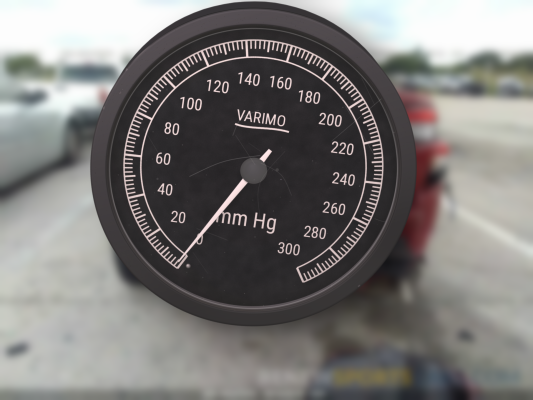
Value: {"value": 2, "unit": "mmHg"}
